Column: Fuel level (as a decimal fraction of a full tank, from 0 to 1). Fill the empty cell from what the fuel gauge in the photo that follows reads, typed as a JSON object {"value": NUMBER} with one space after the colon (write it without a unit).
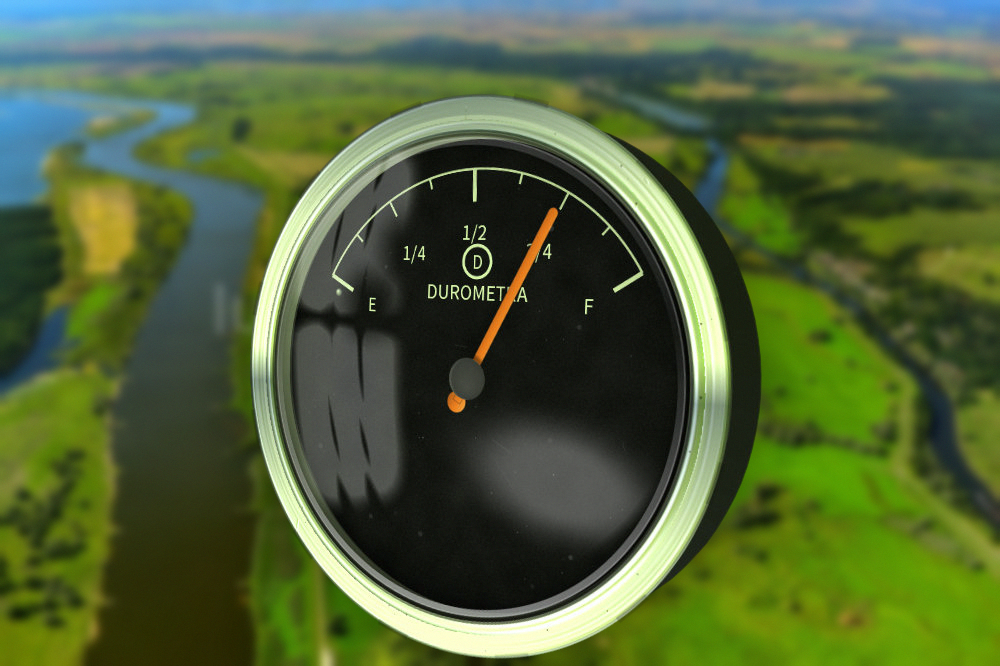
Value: {"value": 0.75}
